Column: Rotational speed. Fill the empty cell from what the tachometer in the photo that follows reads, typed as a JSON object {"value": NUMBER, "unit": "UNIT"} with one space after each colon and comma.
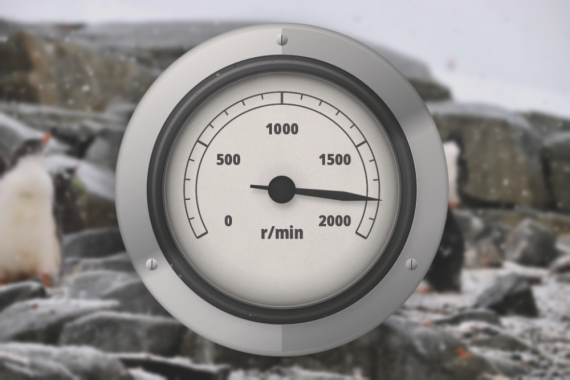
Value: {"value": 1800, "unit": "rpm"}
